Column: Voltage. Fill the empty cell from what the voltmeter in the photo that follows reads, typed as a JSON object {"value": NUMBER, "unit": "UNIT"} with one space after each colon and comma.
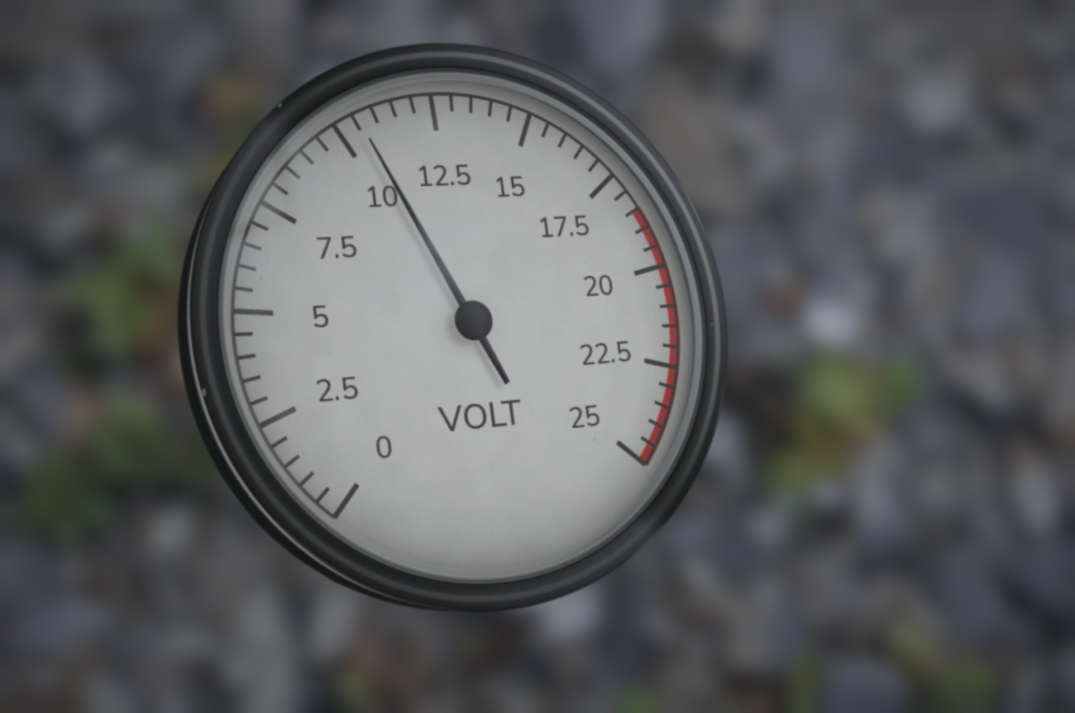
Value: {"value": 10.5, "unit": "V"}
